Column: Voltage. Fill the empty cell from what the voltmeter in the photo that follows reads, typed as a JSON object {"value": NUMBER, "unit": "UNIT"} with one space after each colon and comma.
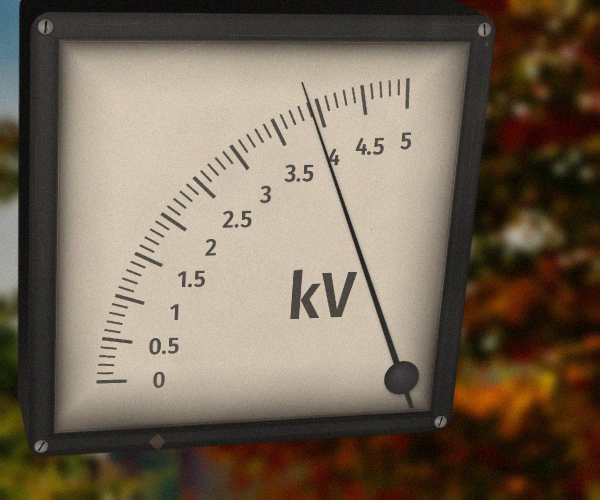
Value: {"value": 3.9, "unit": "kV"}
